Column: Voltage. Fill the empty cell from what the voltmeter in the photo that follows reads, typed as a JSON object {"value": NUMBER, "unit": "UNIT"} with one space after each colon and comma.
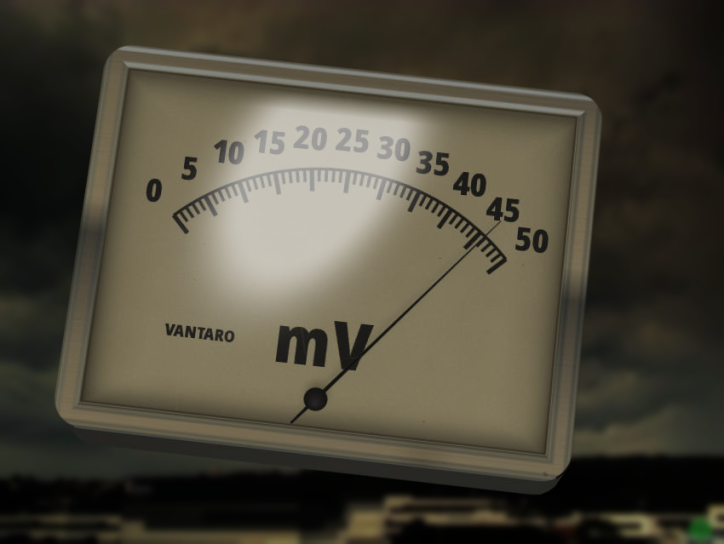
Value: {"value": 46, "unit": "mV"}
